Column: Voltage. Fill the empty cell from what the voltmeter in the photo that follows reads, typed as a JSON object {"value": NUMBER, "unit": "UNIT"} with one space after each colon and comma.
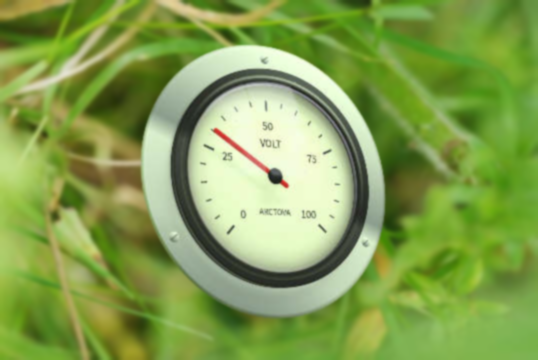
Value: {"value": 30, "unit": "V"}
